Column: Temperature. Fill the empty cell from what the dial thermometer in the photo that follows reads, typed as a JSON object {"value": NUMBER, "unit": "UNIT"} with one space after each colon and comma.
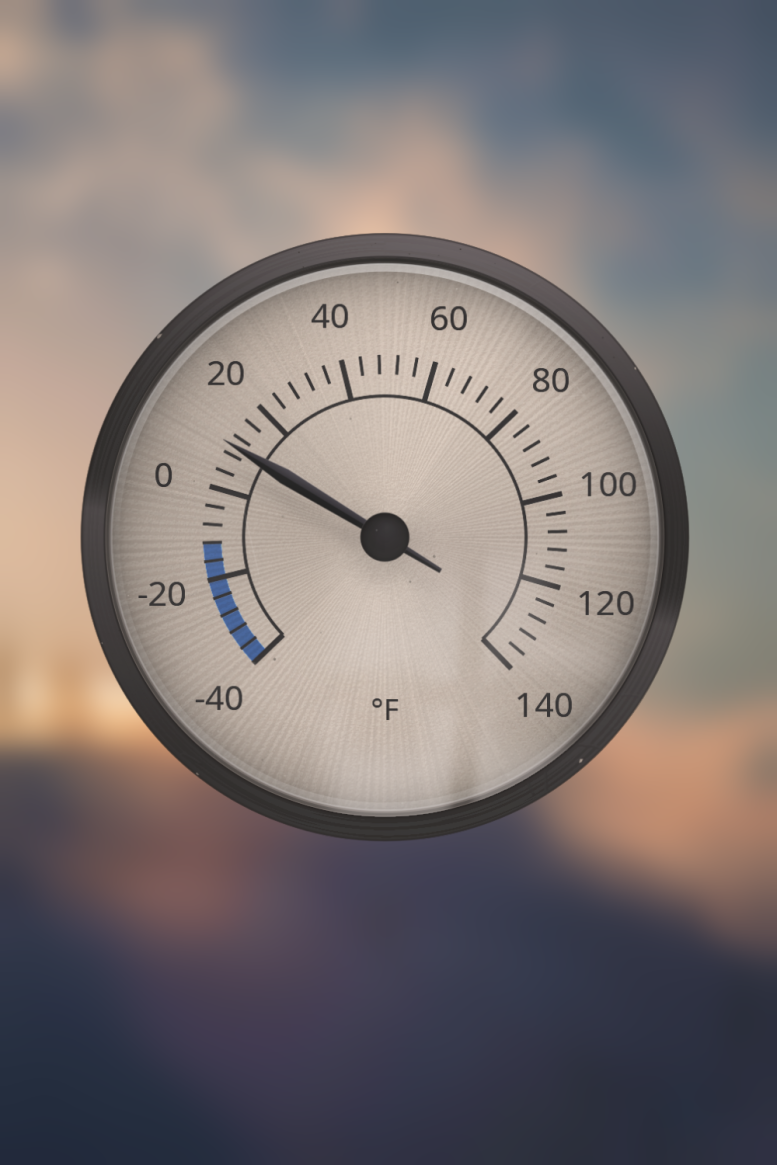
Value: {"value": 10, "unit": "°F"}
